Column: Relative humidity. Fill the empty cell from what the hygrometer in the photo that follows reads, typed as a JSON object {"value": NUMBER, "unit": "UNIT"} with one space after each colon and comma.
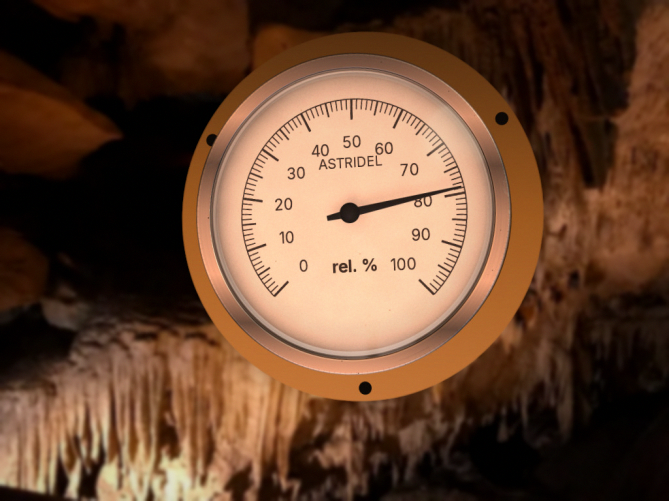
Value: {"value": 79, "unit": "%"}
